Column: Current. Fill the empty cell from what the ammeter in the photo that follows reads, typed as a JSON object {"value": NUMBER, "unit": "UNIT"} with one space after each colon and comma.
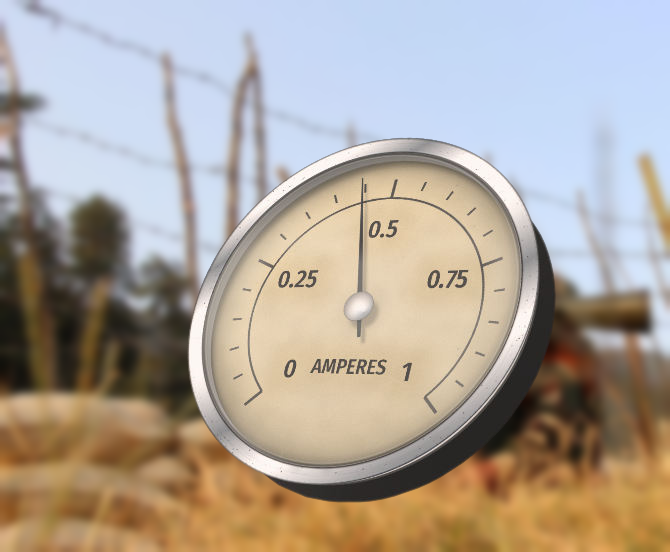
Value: {"value": 0.45, "unit": "A"}
